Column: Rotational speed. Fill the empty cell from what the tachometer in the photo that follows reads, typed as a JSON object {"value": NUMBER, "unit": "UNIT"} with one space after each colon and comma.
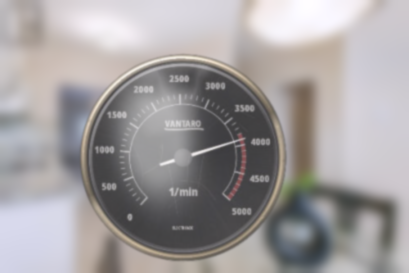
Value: {"value": 3900, "unit": "rpm"}
